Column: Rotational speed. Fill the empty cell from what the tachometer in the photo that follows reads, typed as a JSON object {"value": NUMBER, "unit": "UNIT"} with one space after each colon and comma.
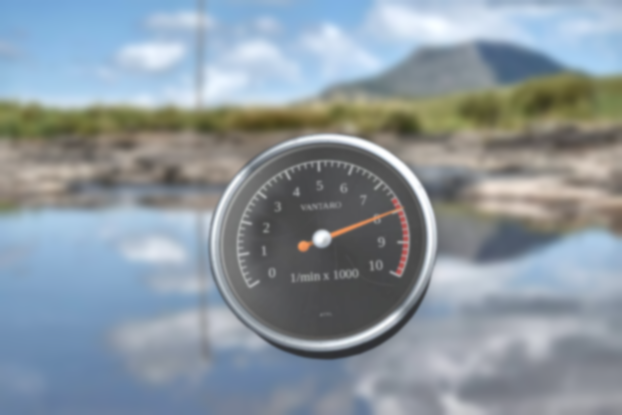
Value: {"value": 8000, "unit": "rpm"}
